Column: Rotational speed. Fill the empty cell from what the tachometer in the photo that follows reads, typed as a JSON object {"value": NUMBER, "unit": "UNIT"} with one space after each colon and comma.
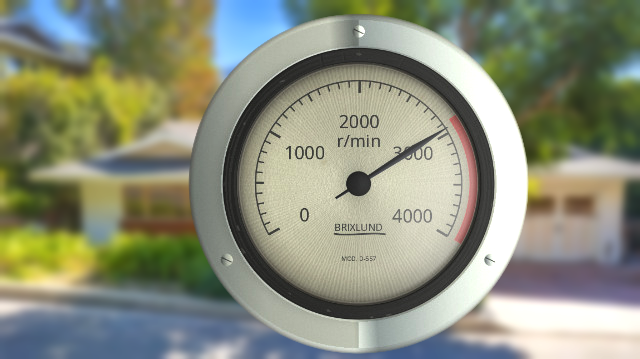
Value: {"value": 2950, "unit": "rpm"}
